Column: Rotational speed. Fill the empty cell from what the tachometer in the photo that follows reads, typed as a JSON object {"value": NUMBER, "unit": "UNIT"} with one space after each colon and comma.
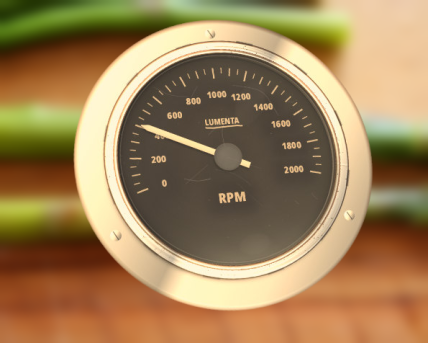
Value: {"value": 400, "unit": "rpm"}
